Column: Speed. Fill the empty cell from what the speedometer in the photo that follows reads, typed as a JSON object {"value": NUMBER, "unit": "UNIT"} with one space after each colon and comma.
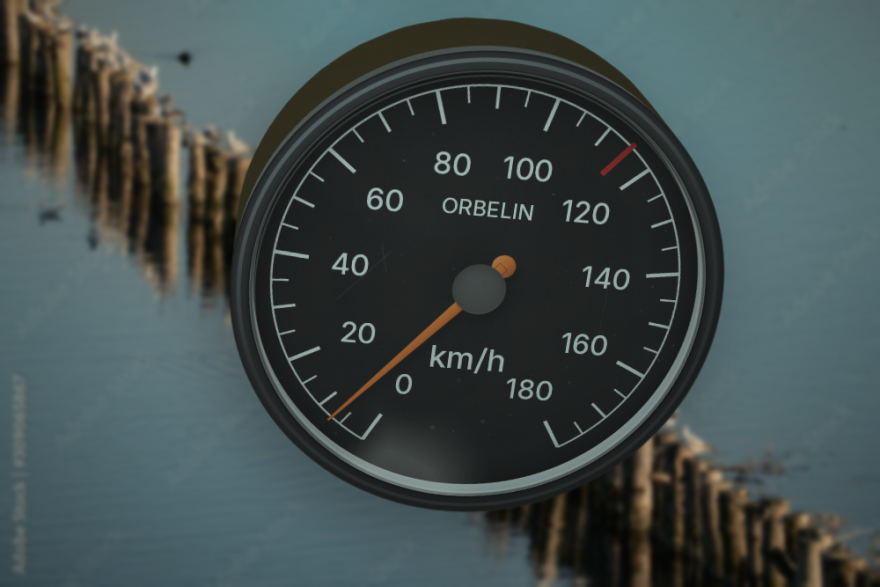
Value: {"value": 7.5, "unit": "km/h"}
